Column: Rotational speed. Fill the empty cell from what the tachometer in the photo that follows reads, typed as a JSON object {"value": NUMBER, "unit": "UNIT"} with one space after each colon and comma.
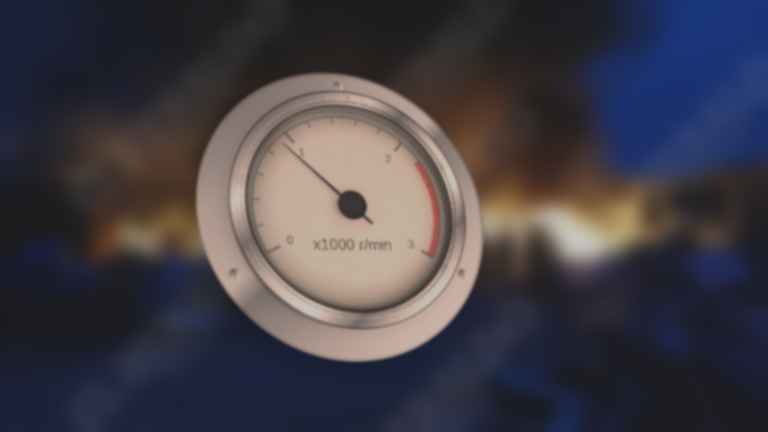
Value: {"value": 900, "unit": "rpm"}
